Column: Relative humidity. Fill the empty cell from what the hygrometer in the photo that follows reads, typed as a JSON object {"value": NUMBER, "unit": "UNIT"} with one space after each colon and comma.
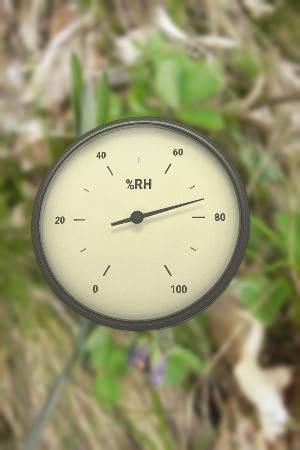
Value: {"value": 75, "unit": "%"}
